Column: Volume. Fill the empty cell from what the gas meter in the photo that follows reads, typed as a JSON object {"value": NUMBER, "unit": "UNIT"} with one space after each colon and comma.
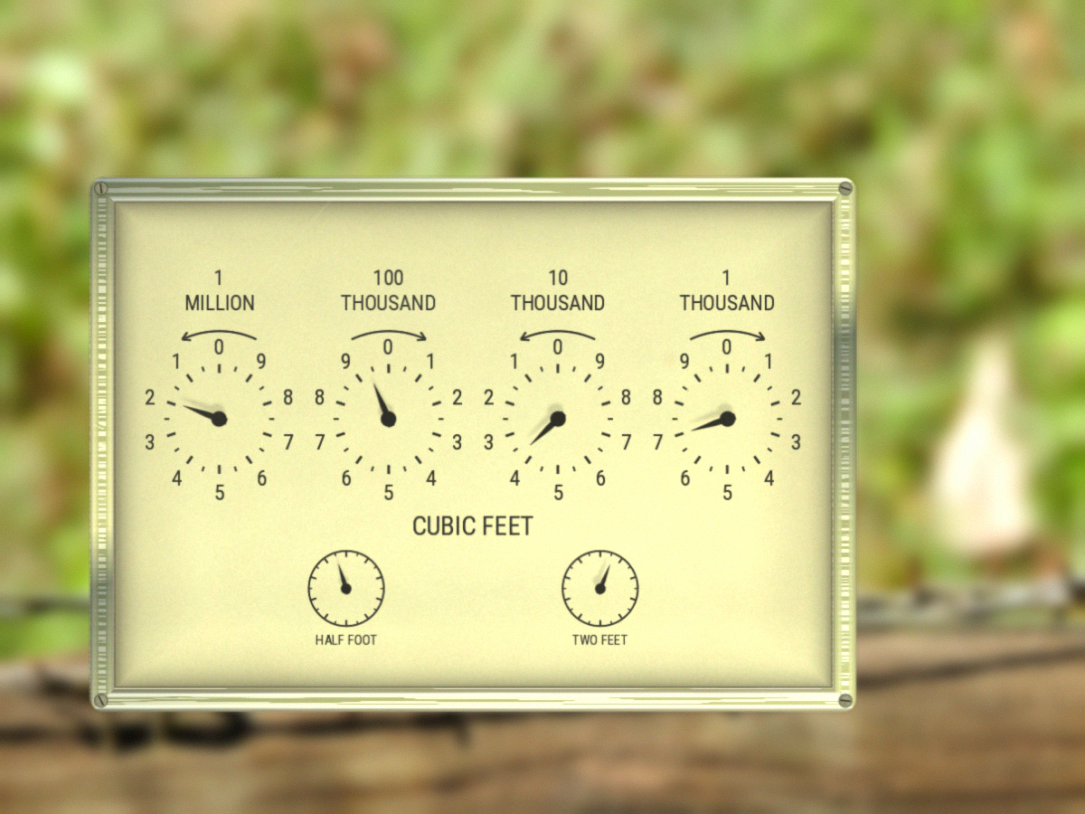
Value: {"value": 193700, "unit": "ft³"}
